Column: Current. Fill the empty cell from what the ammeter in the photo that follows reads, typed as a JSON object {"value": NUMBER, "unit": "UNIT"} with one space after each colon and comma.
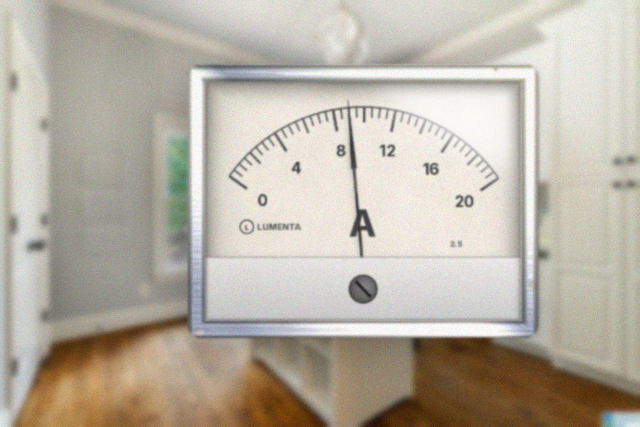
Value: {"value": 9, "unit": "A"}
